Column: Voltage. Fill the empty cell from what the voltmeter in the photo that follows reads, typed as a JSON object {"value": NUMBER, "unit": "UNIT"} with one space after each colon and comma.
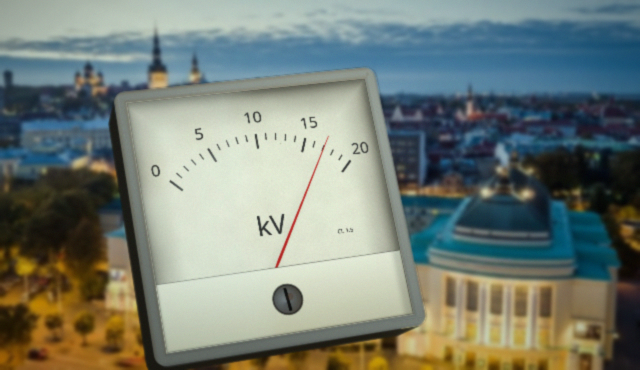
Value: {"value": 17, "unit": "kV"}
